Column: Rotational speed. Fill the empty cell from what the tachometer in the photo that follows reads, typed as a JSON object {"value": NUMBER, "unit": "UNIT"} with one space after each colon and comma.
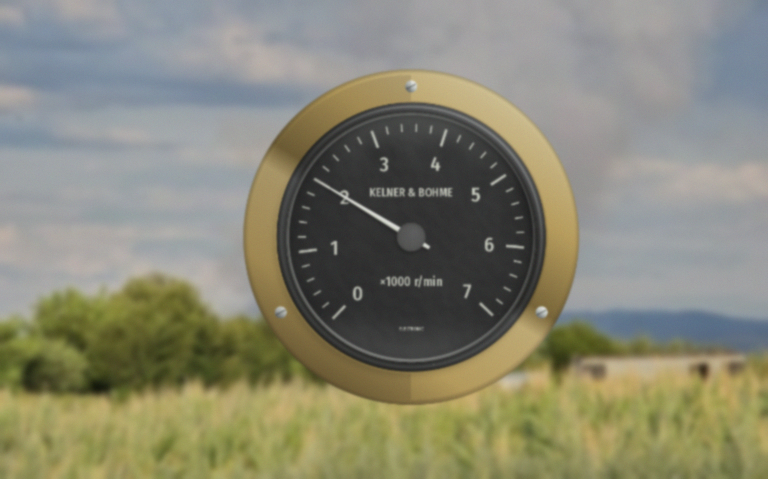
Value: {"value": 2000, "unit": "rpm"}
